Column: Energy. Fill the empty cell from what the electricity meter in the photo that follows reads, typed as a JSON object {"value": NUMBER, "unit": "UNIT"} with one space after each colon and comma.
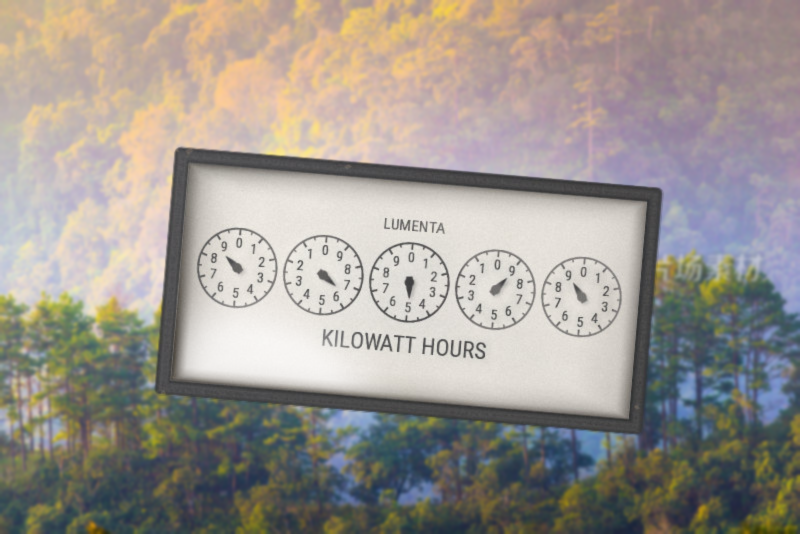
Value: {"value": 86489, "unit": "kWh"}
